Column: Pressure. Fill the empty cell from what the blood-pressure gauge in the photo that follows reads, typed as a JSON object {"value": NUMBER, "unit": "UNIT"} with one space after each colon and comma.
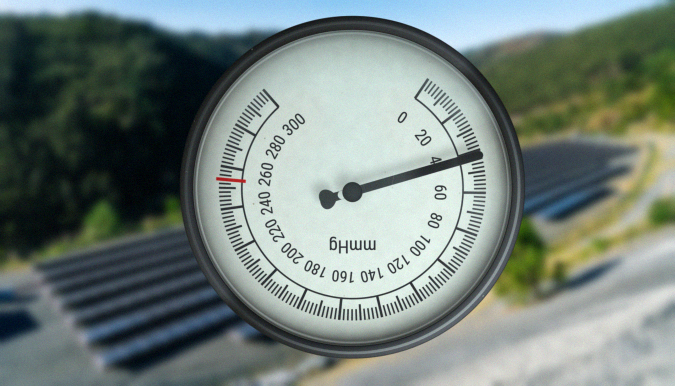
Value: {"value": 42, "unit": "mmHg"}
